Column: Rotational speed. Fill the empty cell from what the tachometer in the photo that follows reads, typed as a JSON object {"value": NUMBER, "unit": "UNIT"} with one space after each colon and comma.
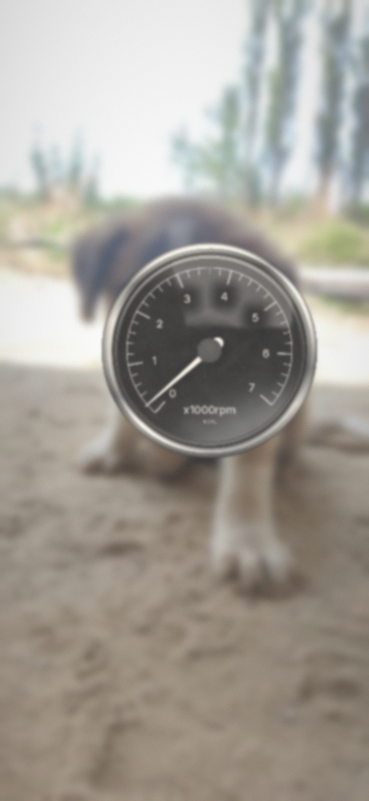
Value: {"value": 200, "unit": "rpm"}
